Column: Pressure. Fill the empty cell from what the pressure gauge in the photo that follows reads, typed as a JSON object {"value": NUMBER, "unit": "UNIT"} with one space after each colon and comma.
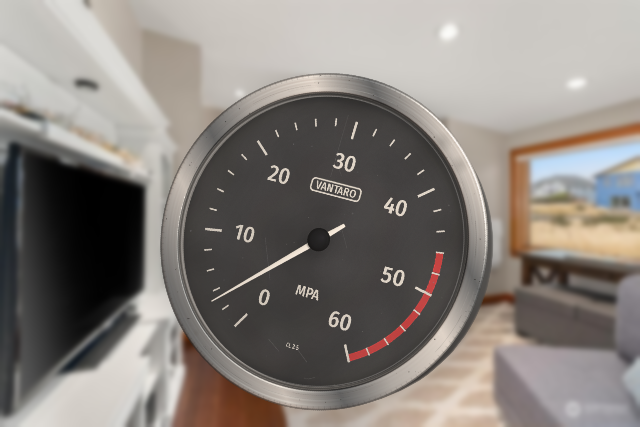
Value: {"value": 3, "unit": "MPa"}
